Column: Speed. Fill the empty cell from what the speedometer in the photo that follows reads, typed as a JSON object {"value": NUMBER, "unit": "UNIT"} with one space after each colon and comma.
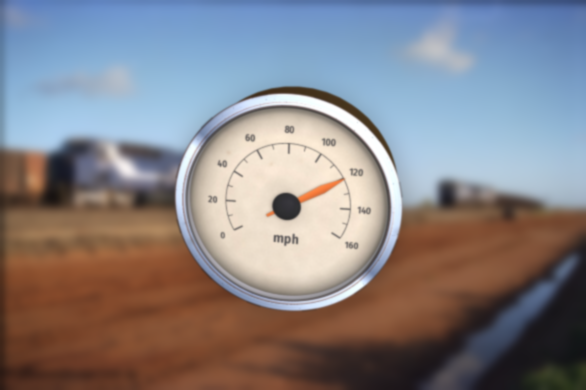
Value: {"value": 120, "unit": "mph"}
